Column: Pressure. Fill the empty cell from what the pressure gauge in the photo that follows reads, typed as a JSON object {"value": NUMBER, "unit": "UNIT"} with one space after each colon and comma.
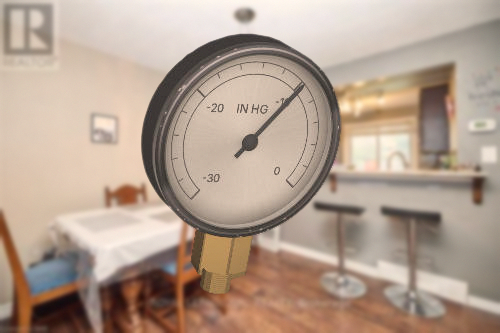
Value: {"value": -10, "unit": "inHg"}
